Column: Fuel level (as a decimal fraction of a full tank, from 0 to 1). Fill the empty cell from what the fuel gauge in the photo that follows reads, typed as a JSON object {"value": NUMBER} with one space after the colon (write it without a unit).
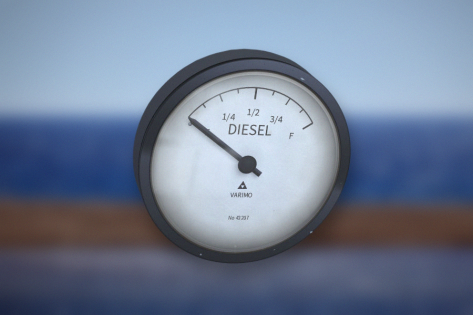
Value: {"value": 0}
